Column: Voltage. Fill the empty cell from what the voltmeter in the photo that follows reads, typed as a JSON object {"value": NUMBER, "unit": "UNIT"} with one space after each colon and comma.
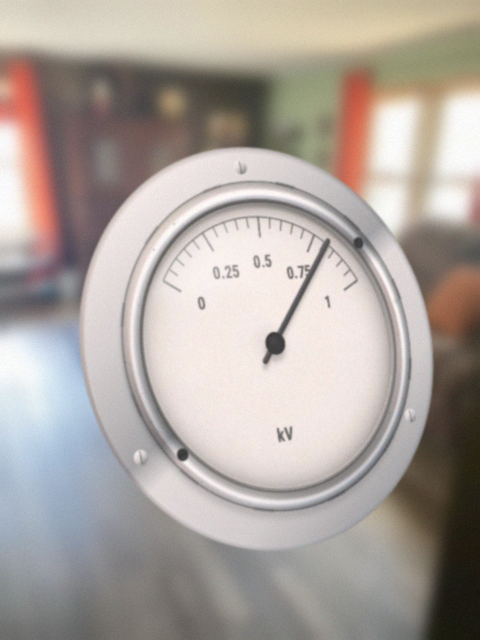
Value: {"value": 0.8, "unit": "kV"}
